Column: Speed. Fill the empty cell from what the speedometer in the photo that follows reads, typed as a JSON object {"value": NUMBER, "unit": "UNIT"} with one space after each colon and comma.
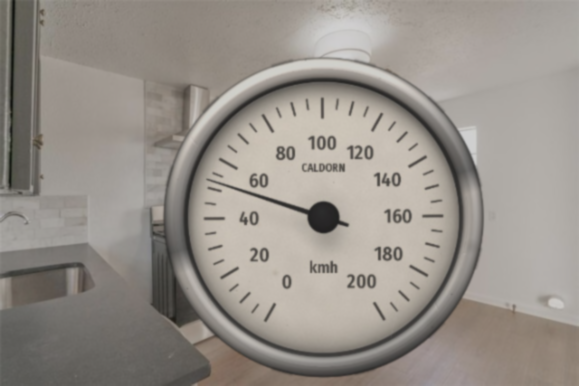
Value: {"value": 52.5, "unit": "km/h"}
